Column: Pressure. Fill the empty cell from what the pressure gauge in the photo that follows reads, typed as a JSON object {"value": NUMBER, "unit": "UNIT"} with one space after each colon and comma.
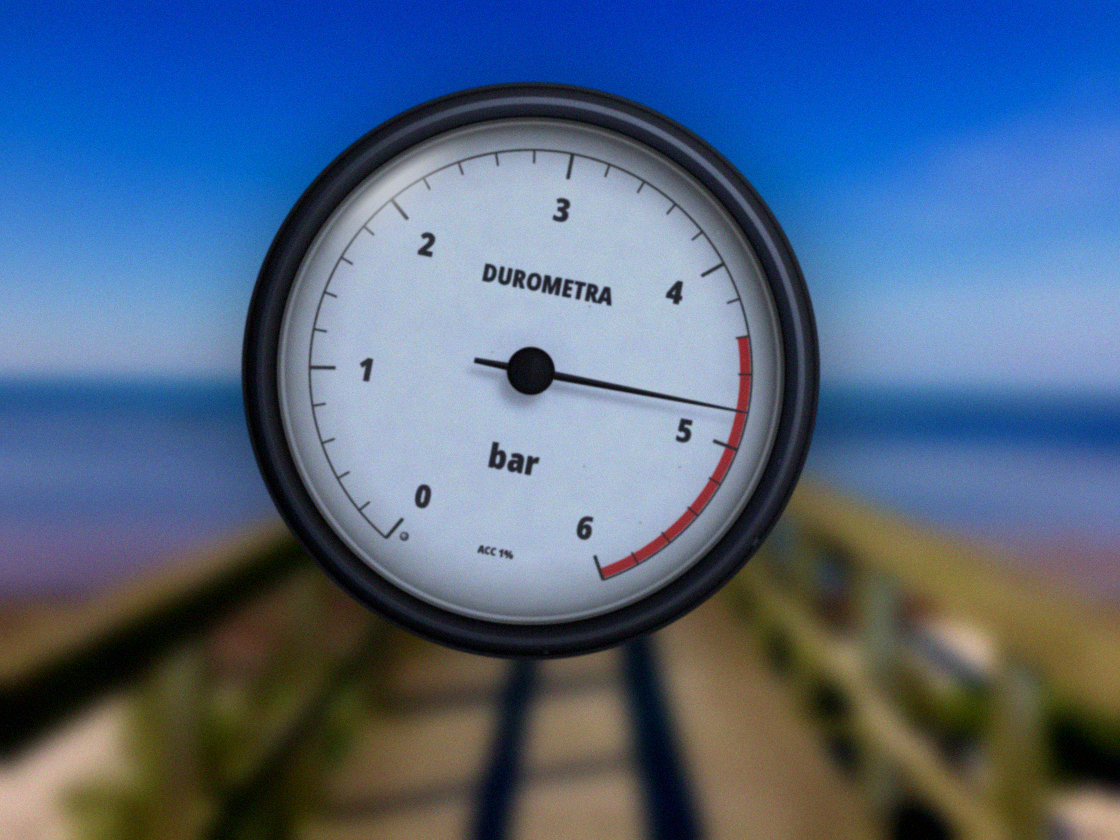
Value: {"value": 4.8, "unit": "bar"}
